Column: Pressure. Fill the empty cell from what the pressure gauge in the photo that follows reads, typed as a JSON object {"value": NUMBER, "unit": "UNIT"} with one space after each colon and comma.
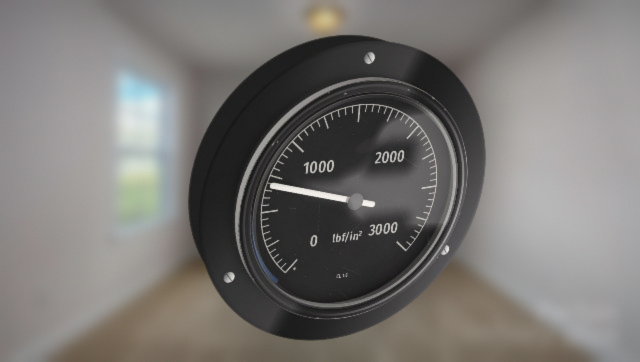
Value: {"value": 700, "unit": "psi"}
